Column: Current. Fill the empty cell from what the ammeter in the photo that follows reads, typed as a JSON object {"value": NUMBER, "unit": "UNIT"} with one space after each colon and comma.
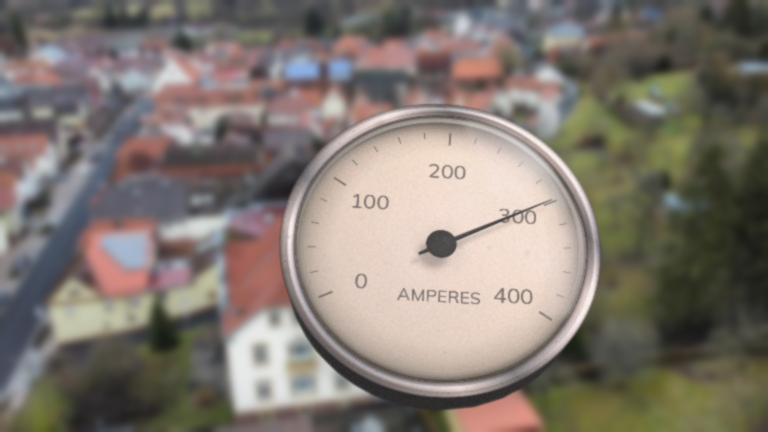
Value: {"value": 300, "unit": "A"}
